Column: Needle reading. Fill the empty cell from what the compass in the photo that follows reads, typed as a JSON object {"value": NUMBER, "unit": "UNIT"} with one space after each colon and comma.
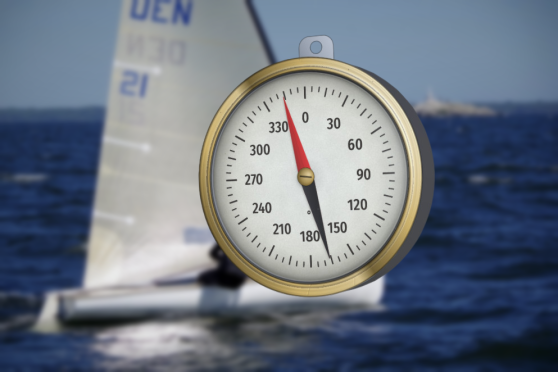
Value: {"value": 345, "unit": "°"}
